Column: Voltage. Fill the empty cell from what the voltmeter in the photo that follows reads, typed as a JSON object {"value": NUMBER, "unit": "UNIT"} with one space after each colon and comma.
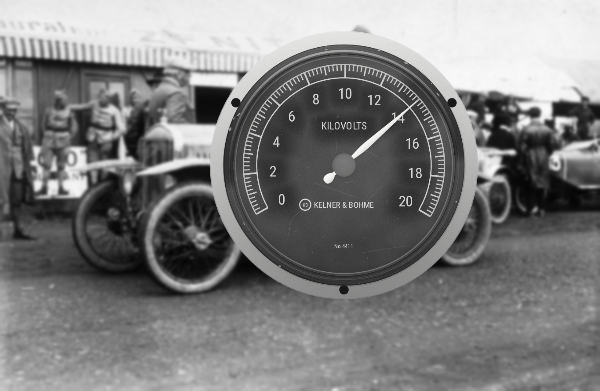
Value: {"value": 14, "unit": "kV"}
